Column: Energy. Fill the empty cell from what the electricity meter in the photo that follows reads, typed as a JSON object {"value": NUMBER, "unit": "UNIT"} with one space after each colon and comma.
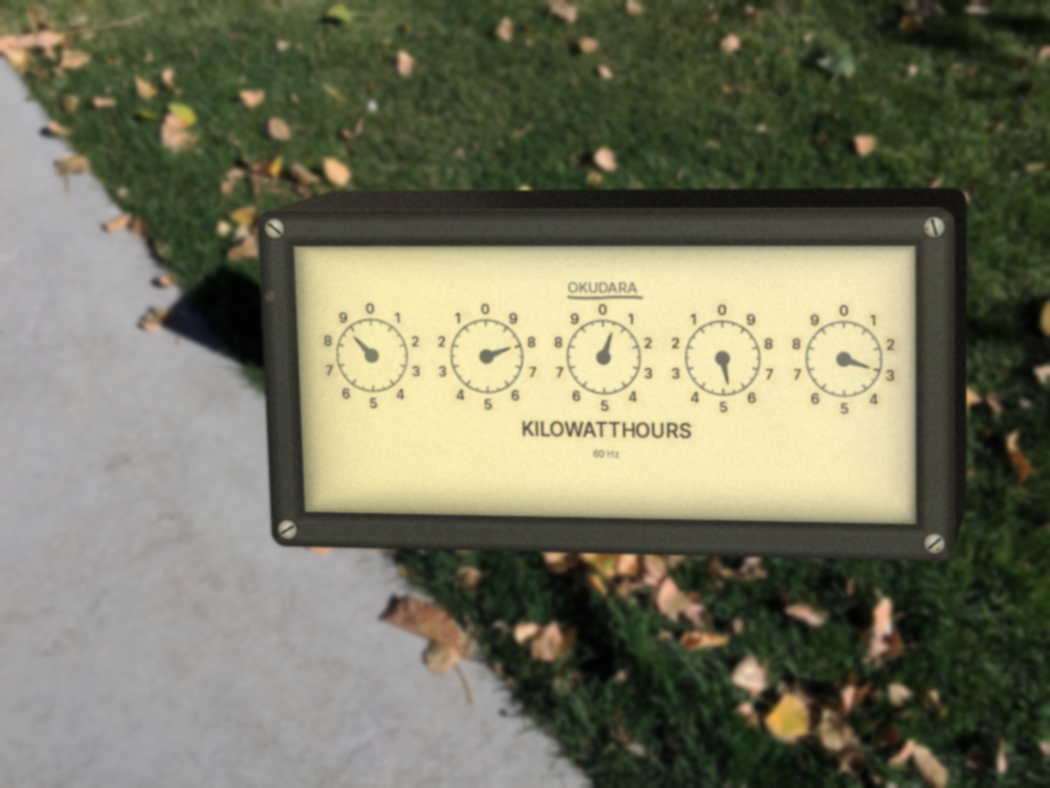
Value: {"value": 88053, "unit": "kWh"}
